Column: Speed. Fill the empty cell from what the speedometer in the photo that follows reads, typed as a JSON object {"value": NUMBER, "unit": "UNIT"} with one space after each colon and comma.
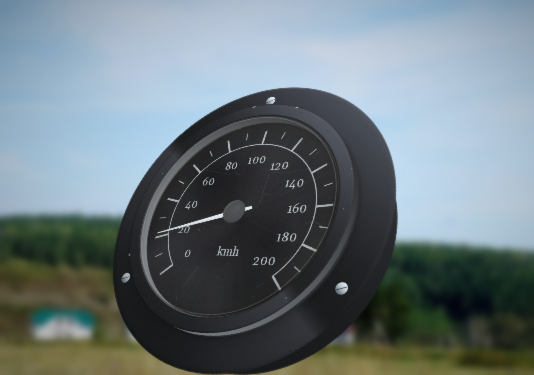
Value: {"value": 20, "unit": "km/h"}
